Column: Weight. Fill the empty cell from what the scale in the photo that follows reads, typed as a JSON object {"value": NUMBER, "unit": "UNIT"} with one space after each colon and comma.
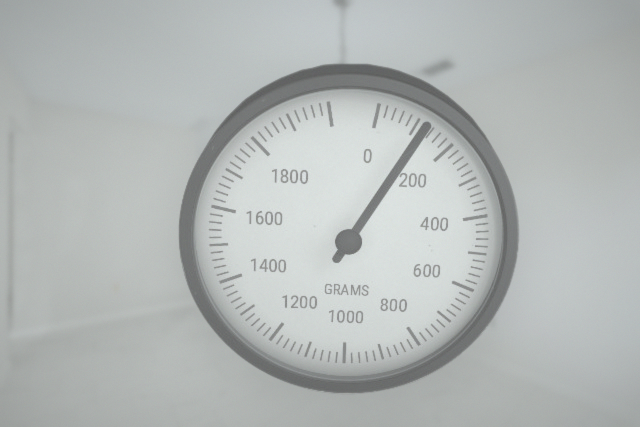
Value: {"value": 120, "unit": "g"}
